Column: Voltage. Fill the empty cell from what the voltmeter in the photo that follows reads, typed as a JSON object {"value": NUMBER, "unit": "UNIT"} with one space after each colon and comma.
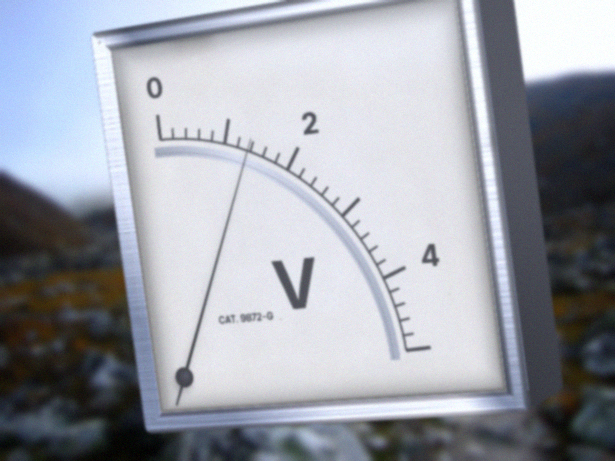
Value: {"value": 1.4, "unit": "V"}
